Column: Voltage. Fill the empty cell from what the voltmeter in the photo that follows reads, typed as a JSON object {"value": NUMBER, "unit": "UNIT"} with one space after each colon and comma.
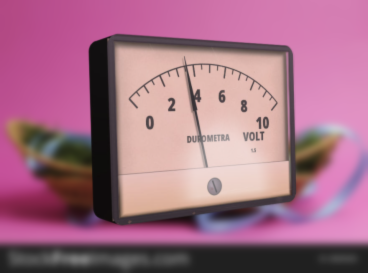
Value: {"value": 3.5, "unit": "V"}
